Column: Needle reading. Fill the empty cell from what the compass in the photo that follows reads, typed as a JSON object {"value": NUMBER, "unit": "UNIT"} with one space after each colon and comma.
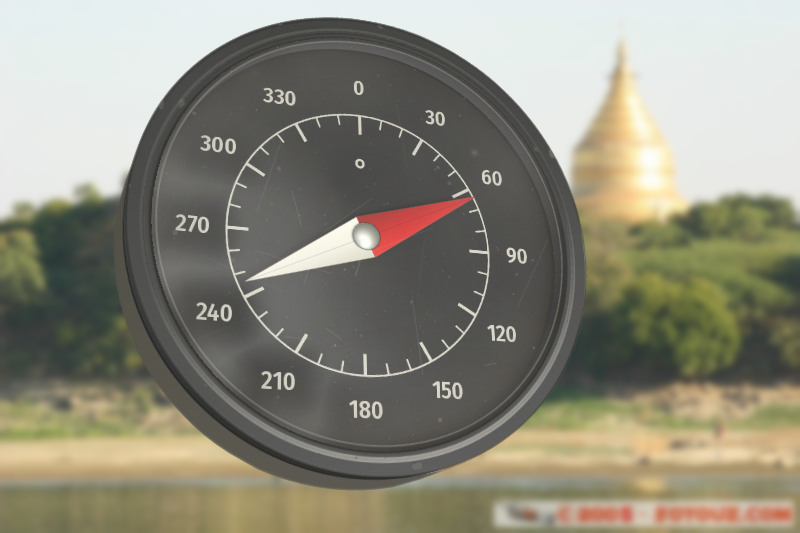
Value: {"value": 65, "unit": "°"}
